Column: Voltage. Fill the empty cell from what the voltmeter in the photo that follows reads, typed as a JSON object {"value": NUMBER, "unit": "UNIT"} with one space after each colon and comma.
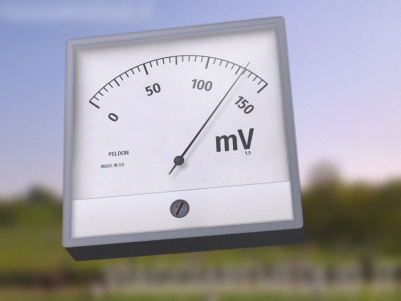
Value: {"value": 130, "unit": "mV"}
